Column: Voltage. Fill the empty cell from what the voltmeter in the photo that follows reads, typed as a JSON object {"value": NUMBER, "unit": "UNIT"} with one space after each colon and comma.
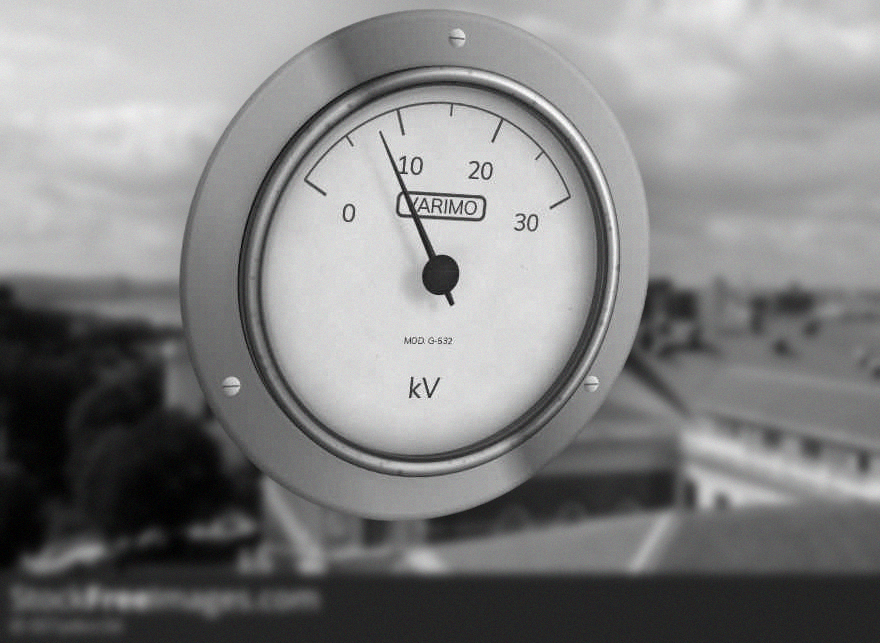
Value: {"value": 7.5, "unit": "kV"}
